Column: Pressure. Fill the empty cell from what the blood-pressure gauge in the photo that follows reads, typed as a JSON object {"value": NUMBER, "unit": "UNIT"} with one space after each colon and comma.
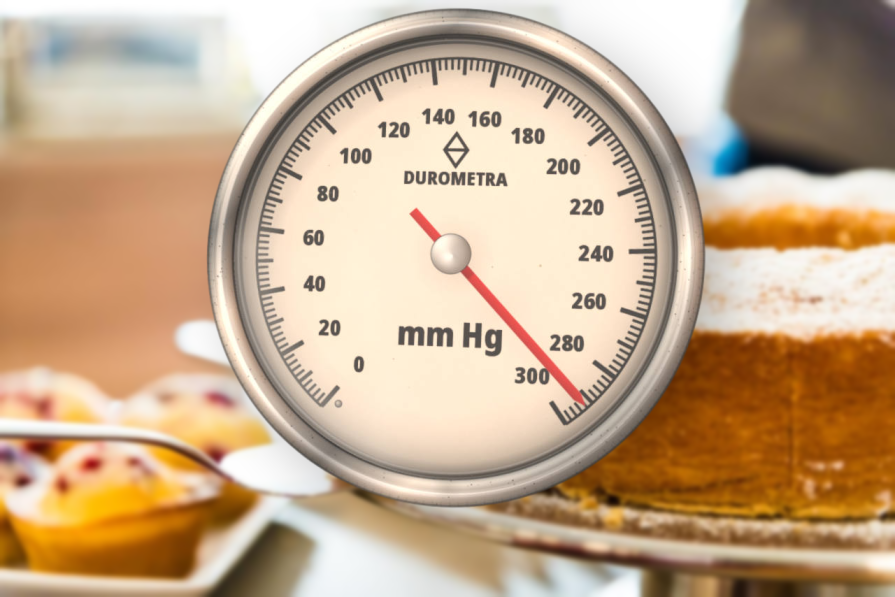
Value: {"value": 292, "unit": "mmHg"}
